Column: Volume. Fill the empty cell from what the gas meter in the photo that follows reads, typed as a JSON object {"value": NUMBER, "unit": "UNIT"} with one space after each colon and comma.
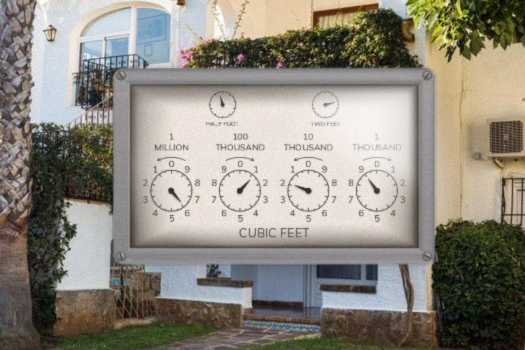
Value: {"value": 611900, "unit": "ft³"}
